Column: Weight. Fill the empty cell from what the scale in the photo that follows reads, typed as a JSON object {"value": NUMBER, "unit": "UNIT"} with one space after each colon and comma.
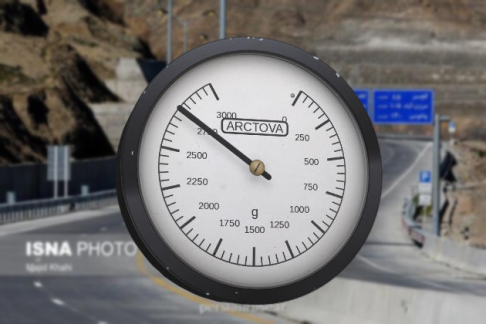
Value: {"value": 2750, "unit": "g"}
